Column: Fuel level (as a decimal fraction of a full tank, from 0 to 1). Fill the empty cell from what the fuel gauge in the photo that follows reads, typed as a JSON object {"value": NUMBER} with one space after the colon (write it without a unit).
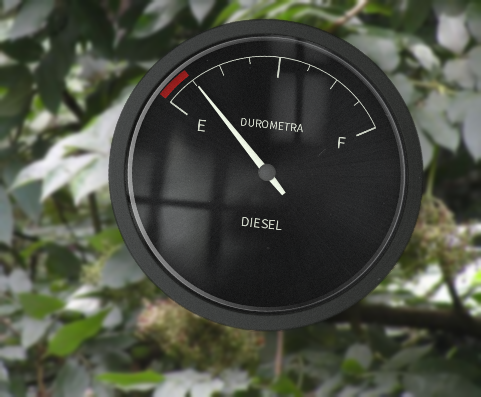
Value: {"value": 0.125}
